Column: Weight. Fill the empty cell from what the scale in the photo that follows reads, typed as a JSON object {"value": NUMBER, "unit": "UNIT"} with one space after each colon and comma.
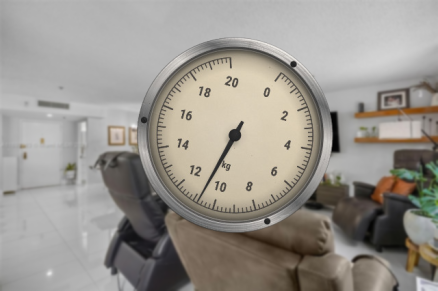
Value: {"value": 10.8, "unit": "kg"}
